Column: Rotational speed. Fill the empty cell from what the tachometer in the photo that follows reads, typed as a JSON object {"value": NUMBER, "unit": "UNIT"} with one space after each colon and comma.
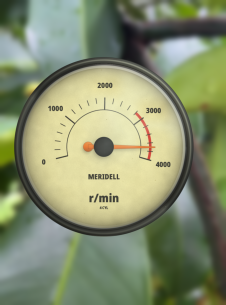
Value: {"value": 3700, "unit": "rpm"}
